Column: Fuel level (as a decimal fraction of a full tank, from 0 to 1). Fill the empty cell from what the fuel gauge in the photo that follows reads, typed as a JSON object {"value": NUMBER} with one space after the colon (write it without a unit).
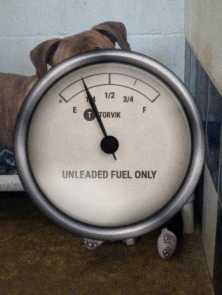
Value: {"value": 0.25}
